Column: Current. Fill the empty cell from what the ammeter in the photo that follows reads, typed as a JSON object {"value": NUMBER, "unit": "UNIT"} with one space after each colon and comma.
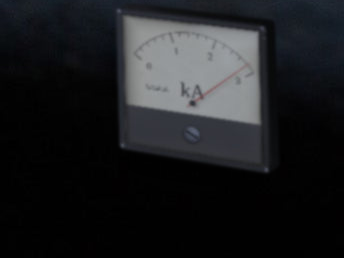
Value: {"value": 2.8, "unit": "kA"}
